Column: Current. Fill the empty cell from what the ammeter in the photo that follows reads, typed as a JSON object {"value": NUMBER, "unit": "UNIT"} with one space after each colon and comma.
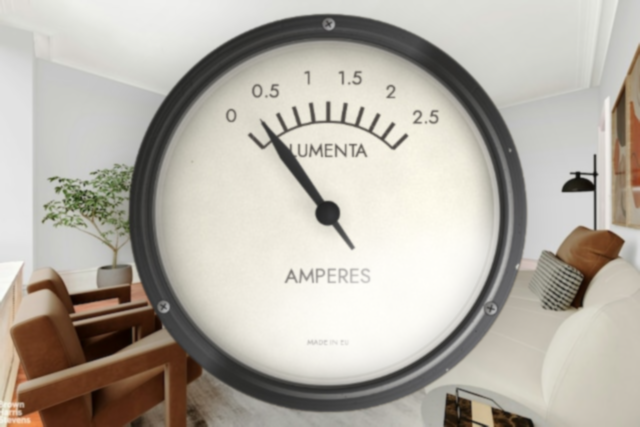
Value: {"value": 0.25, "unit": "A"}
